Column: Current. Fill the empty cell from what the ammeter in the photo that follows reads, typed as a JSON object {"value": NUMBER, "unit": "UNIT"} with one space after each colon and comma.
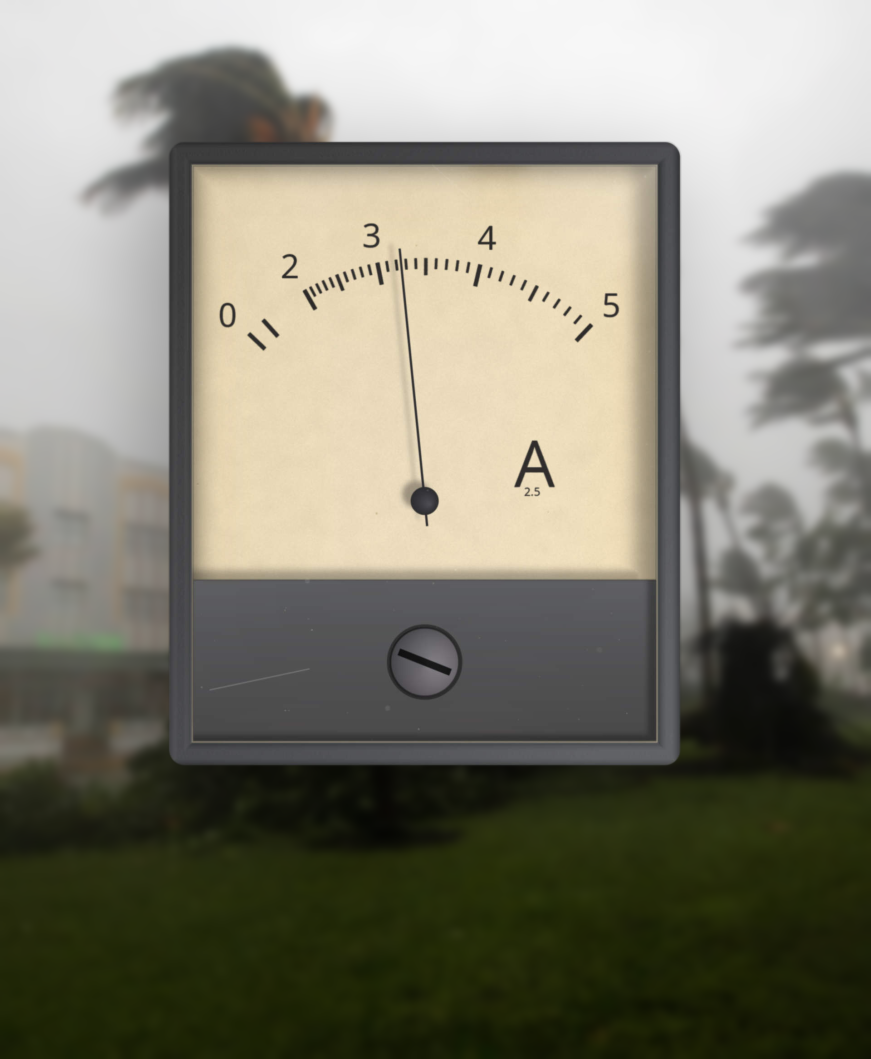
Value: {"value": 3.25, "unit": "A"}
